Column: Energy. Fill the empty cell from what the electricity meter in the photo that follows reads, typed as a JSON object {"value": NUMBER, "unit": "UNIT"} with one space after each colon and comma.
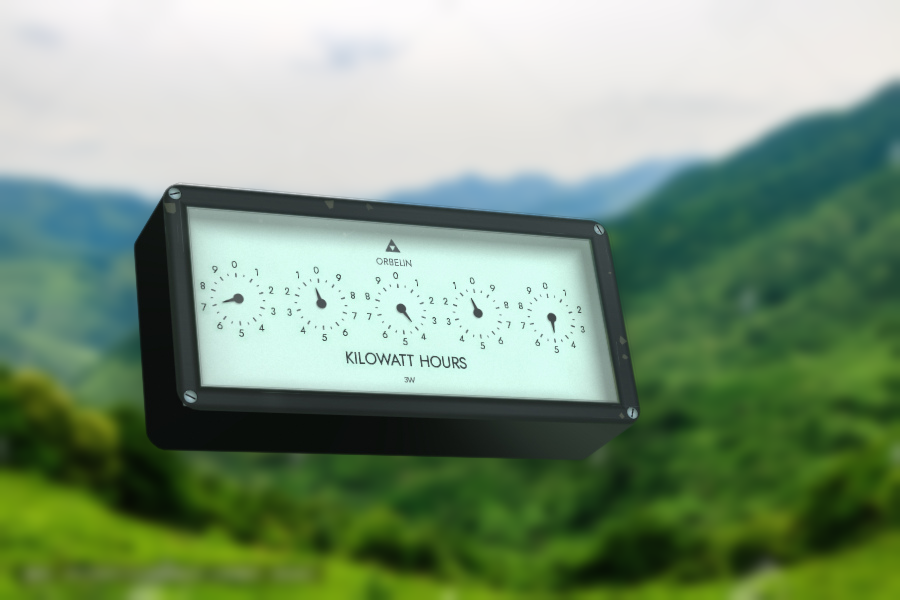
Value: {"value": 70405, "unit": "kWh"}
